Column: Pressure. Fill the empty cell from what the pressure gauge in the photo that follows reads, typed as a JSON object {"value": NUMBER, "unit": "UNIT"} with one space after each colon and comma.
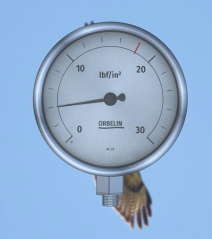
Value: {"value": 4, "unit": "psi"}
